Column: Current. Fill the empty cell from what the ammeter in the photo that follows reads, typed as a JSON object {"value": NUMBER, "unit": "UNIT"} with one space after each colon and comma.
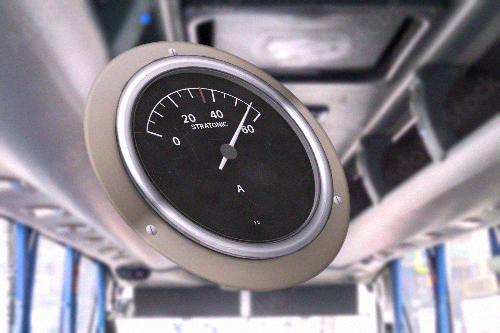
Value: {"value": 55, "unit": "A"}
